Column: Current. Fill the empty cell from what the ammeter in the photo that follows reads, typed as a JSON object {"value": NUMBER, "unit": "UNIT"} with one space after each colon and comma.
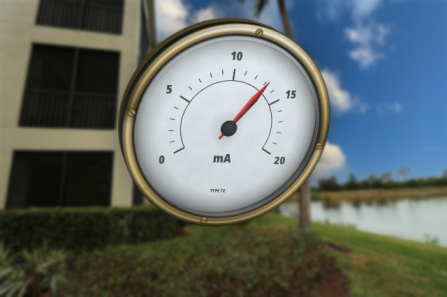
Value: {"value": 13, "unit": "mA"}
